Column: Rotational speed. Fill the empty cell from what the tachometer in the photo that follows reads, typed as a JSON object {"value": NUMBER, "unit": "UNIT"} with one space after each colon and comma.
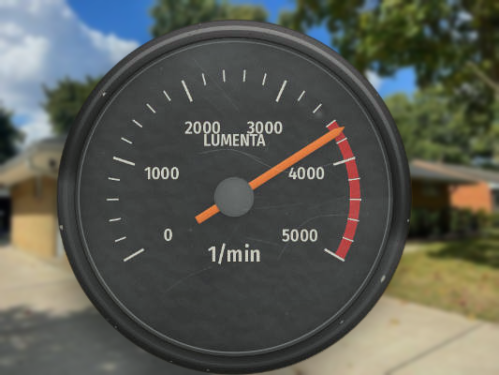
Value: {"value": 3700, "unit": "rpm"}
